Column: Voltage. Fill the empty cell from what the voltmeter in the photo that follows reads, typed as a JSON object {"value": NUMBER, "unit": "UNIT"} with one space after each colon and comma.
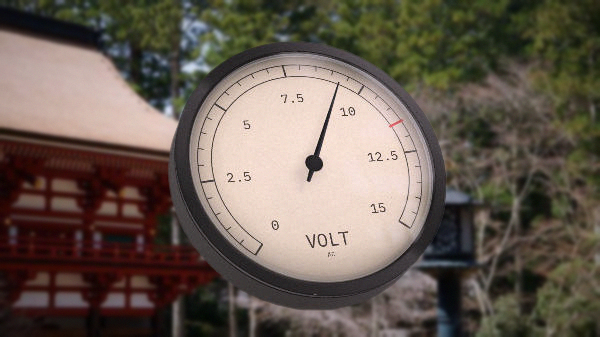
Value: {"value": 9.25, "unit": "V"}
